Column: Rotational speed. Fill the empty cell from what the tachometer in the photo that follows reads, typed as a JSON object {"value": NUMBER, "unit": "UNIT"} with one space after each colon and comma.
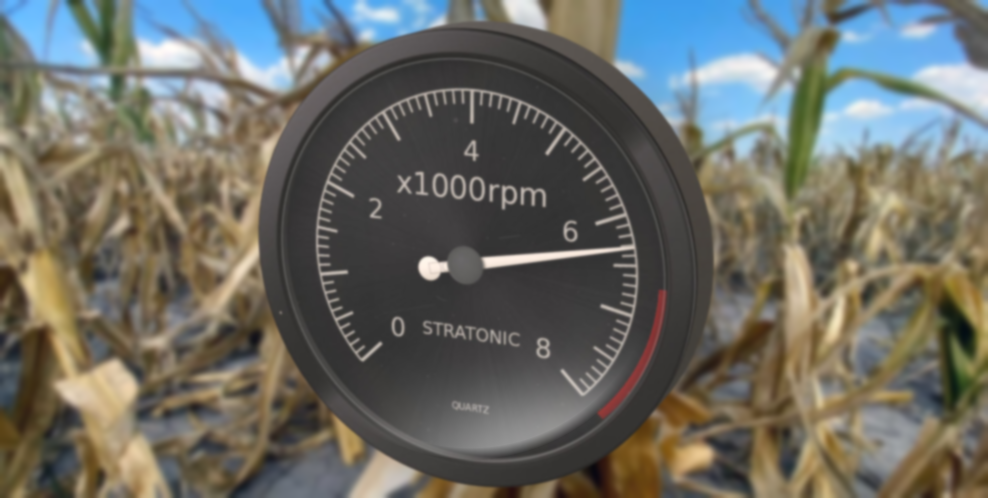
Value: {"value": 6300, "unit": "rpm"}
